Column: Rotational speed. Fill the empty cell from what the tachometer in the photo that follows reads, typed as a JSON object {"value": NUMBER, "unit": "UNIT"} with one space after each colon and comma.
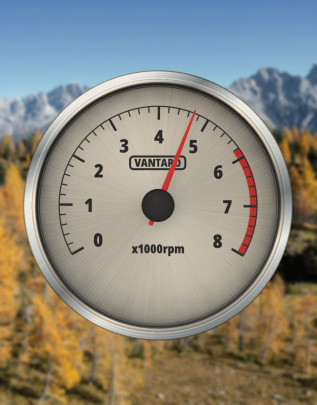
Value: {"value": 4700, "unit": "rpm"}
